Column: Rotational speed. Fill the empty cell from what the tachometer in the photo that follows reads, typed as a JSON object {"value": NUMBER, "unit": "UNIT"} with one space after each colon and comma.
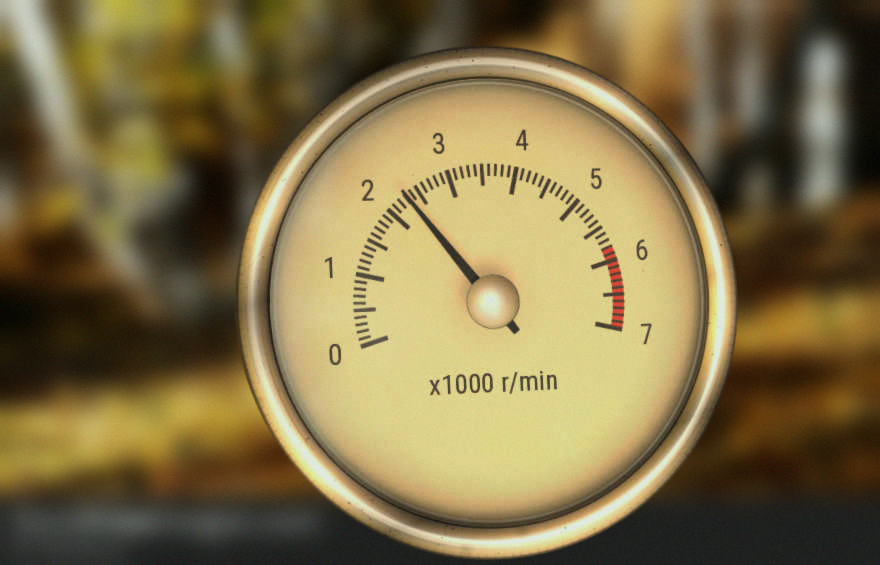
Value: {"value": 2300, "unit": "rpm"}
